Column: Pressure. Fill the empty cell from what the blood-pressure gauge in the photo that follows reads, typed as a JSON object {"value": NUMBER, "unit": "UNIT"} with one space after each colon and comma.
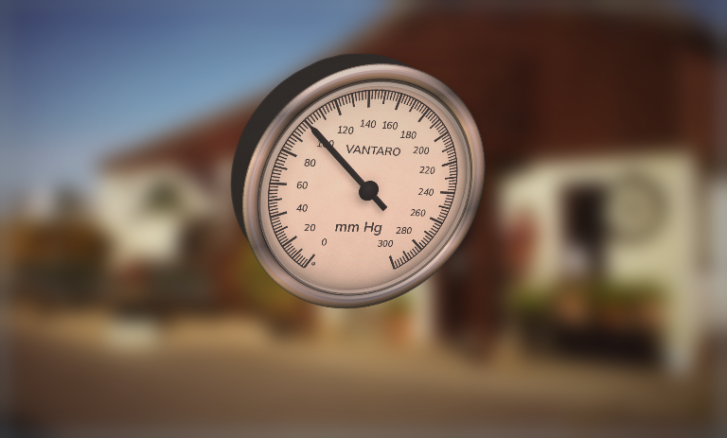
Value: {"value": 100, "unit": "mmHg"}
